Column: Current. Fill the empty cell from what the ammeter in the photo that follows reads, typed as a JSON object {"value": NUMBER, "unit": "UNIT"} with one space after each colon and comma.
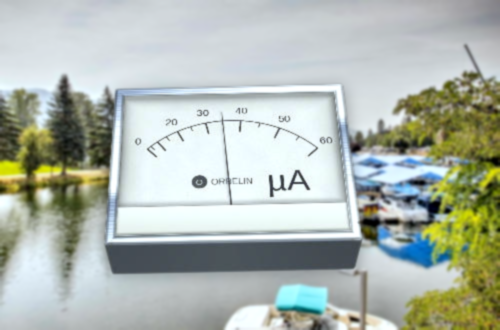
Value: {"value": 35, "unit": "µA"}
